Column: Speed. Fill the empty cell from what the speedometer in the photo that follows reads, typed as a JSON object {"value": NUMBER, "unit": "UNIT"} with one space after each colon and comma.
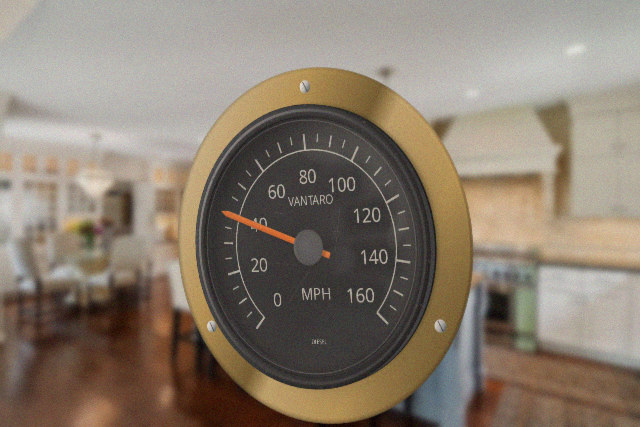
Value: {"value": 40, "unit": "mph"}
